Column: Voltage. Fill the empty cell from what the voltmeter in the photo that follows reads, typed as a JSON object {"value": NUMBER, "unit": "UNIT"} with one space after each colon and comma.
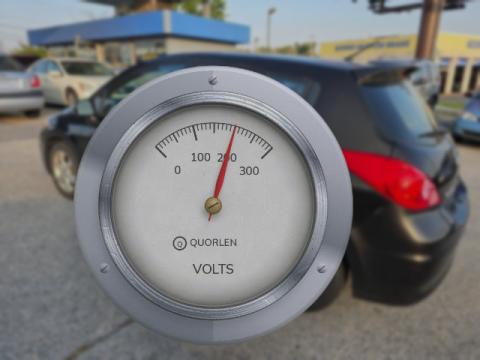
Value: {"value": 200, "unit": "V"}
